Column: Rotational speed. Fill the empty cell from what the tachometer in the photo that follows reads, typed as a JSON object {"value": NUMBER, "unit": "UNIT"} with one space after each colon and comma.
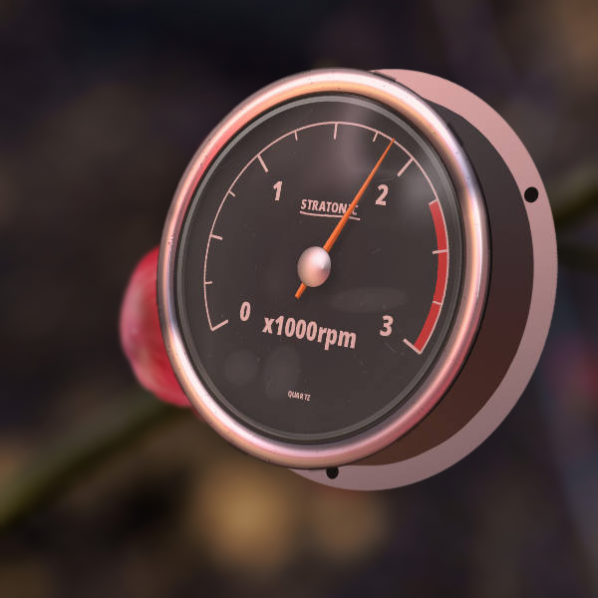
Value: {"value": 1875, "unit": "rpm"}
